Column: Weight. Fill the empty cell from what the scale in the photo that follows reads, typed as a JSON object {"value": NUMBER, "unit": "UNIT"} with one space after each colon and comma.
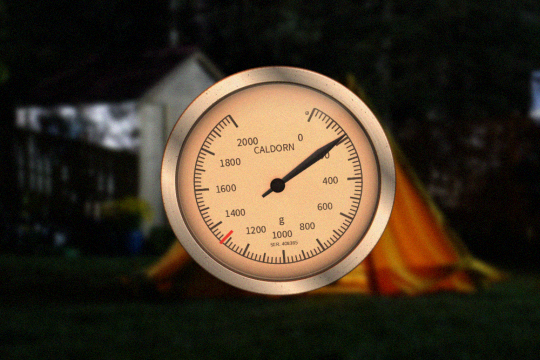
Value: {"value": 180, "unit": "g"}
